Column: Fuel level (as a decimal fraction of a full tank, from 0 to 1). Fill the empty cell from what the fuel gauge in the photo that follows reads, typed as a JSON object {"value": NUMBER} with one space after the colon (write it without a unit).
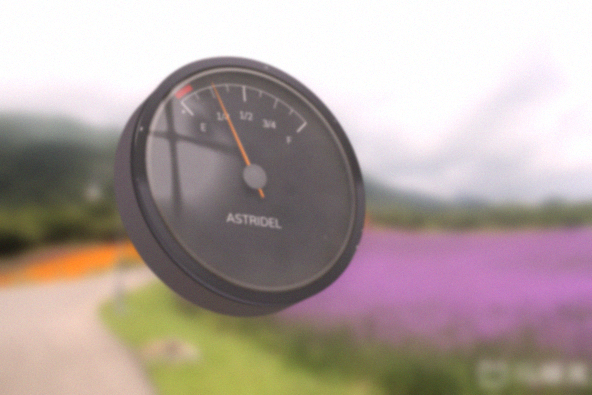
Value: {"value": 0.25}
